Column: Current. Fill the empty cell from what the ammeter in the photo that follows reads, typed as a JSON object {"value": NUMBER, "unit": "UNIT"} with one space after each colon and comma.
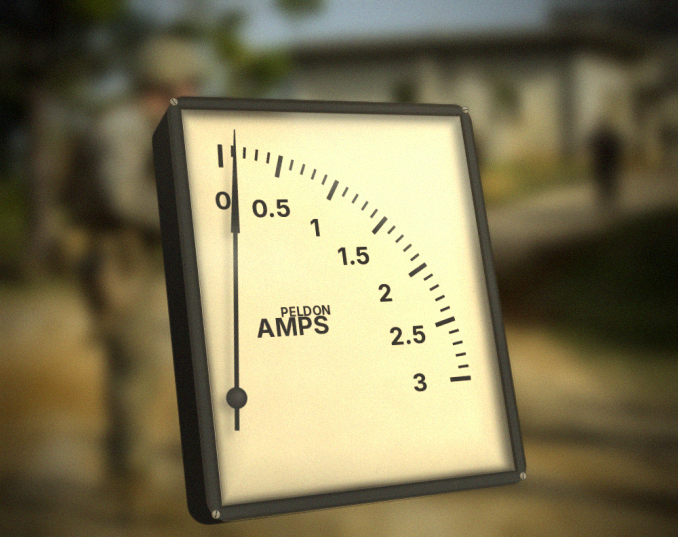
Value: {"value": 0.1, "unit": "A"}
